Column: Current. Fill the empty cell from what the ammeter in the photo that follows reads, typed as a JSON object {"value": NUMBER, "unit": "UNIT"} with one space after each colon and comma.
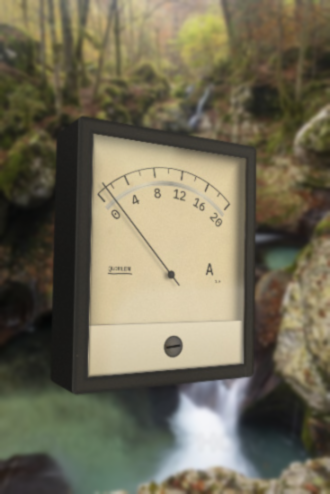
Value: {"value": 1, "unit": "A"}
